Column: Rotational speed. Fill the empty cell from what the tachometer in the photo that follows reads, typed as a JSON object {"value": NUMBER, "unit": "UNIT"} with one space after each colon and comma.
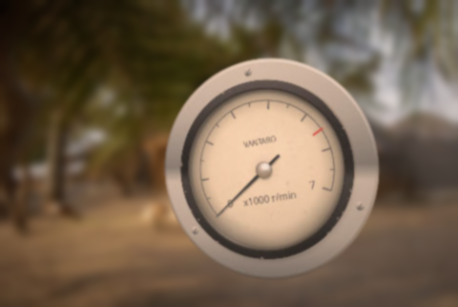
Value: {"value": 0, "unit": "rpm"}
